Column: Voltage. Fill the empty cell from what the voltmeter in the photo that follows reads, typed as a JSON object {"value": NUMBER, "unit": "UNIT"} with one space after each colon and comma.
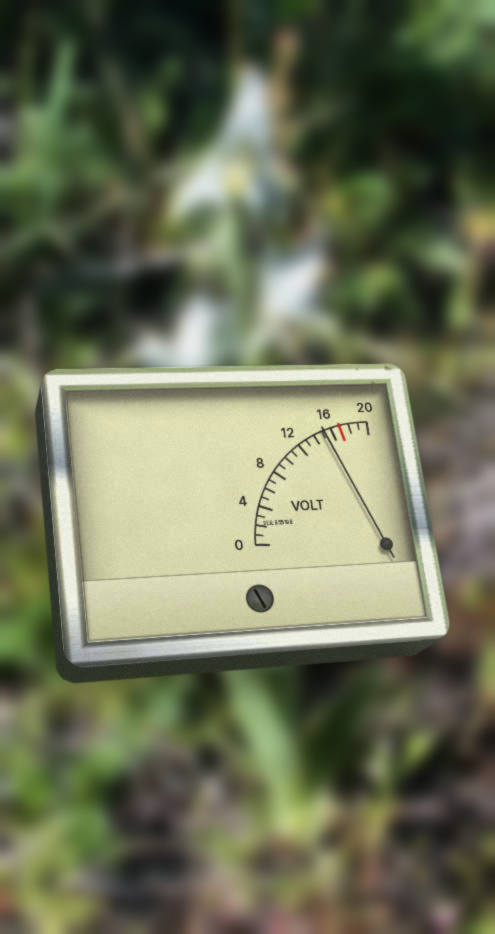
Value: {"value": 15, "unit": "V"}
